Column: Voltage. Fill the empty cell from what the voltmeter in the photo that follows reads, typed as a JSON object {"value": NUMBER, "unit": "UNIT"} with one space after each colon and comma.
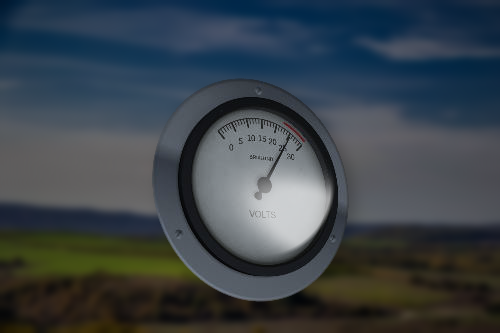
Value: {"value": 25, "unit": "V"}
